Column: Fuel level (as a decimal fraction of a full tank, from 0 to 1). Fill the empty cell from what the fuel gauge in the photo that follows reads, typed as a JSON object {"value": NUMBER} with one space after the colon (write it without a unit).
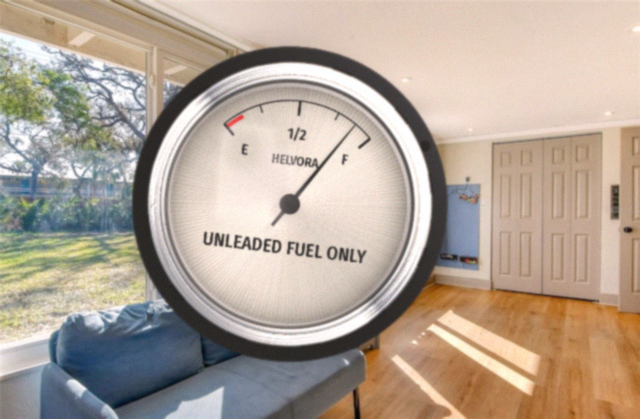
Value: {"value": 0.875}
